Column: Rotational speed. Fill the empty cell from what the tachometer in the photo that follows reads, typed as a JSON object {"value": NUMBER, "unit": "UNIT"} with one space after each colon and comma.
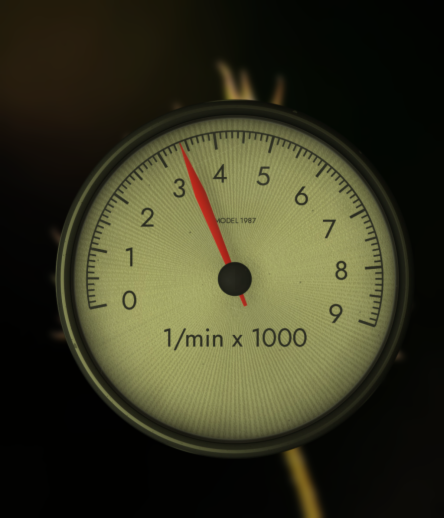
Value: {"value": 3400, "unit": "rpm"}
